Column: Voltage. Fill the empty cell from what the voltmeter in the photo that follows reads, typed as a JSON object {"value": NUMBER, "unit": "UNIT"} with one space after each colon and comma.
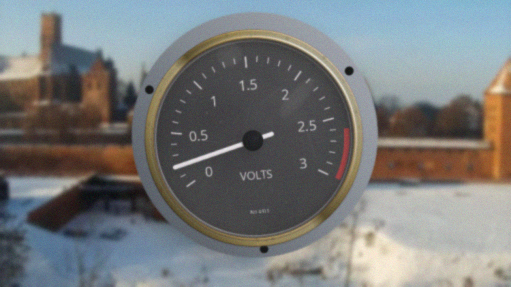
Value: {"value": 0.2, "unit": "V"}
